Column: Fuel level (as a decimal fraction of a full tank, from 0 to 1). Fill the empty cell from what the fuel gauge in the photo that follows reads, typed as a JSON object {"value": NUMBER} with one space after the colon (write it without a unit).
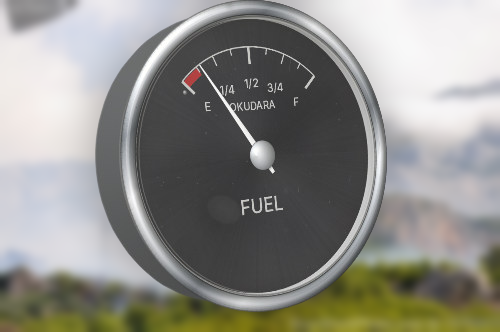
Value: {"value": 0.125}
